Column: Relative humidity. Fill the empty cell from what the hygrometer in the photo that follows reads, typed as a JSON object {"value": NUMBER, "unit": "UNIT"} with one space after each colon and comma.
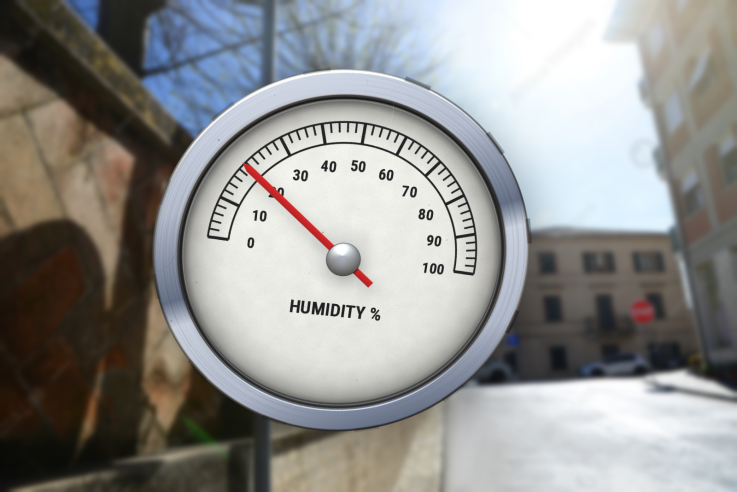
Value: {"value": 20, "unit": "%"}
